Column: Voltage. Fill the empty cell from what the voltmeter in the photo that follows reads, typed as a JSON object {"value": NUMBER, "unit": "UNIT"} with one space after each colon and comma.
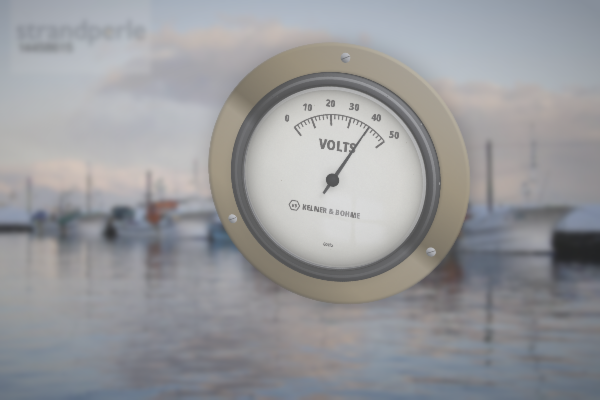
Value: {"value": 40, "unit": "V"}
